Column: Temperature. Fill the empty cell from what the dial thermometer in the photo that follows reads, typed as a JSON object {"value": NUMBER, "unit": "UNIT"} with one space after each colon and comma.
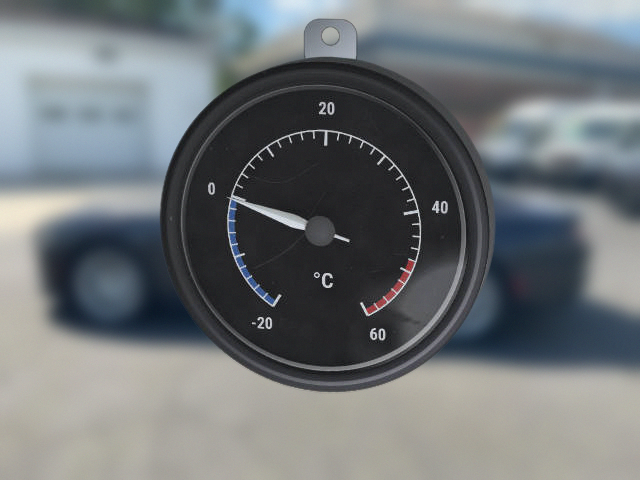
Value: {"value": 0, "unit": "°C"}
